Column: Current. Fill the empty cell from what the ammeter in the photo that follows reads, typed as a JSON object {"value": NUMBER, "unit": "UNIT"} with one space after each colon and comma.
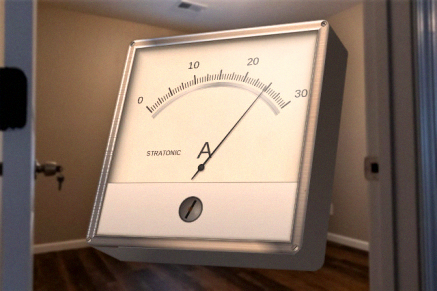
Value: {"value": 25, "unit": "A"}
